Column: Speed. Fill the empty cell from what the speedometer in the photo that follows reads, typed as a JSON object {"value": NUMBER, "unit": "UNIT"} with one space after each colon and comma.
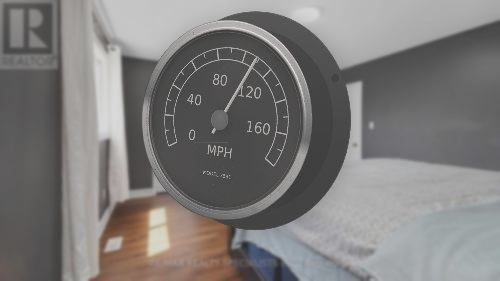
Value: {"value": 110, "unit": "mph"}
